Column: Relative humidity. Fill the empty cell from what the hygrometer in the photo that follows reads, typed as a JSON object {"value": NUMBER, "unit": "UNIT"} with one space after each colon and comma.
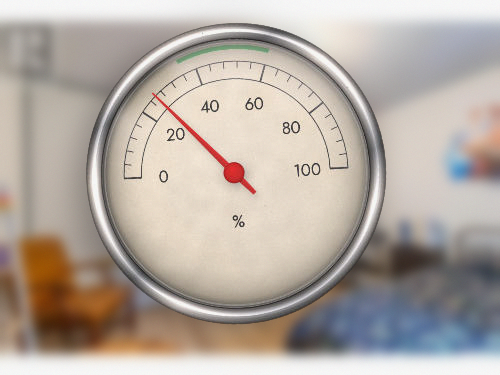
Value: {"value": 26, "unit": "%"}
